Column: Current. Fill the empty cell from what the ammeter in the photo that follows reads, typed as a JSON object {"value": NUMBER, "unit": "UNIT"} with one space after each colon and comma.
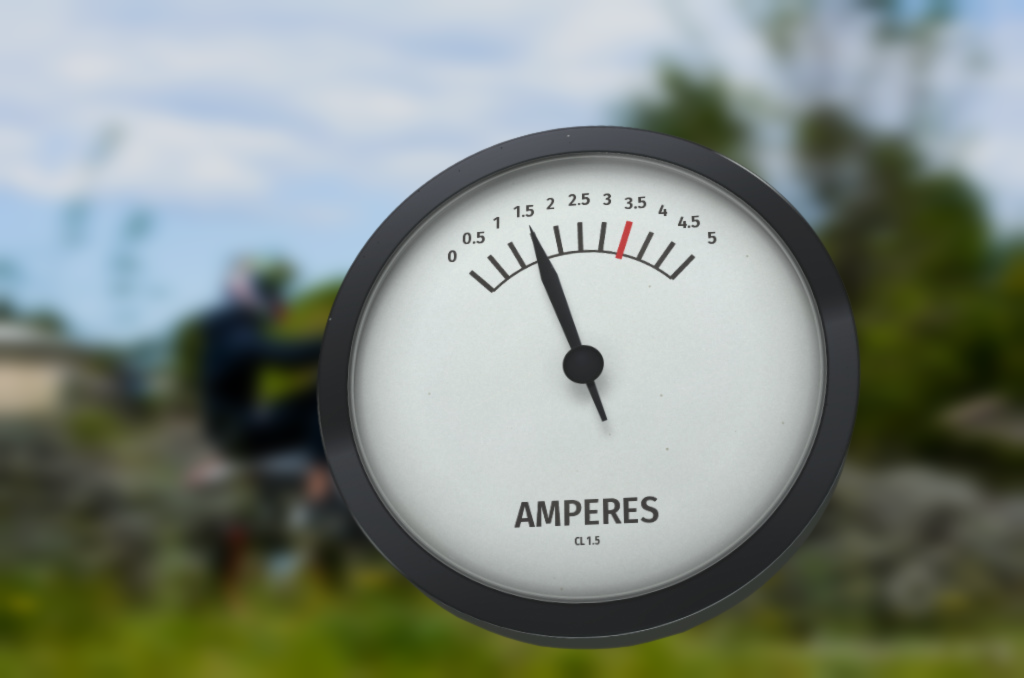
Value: {"value": 1.5, "unit": "A"}
